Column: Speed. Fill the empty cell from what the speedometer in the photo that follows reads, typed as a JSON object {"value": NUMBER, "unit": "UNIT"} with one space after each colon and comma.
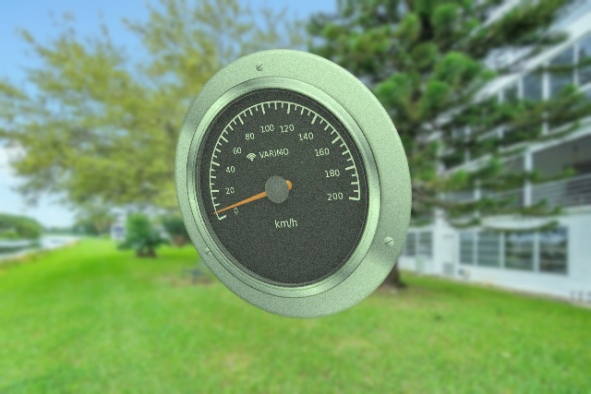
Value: {"value": 5, "unit": "km/h"}
